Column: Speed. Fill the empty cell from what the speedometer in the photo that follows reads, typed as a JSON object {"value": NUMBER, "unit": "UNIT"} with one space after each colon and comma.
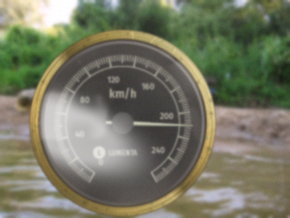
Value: {"value": 210, "unit": "km/h"}
